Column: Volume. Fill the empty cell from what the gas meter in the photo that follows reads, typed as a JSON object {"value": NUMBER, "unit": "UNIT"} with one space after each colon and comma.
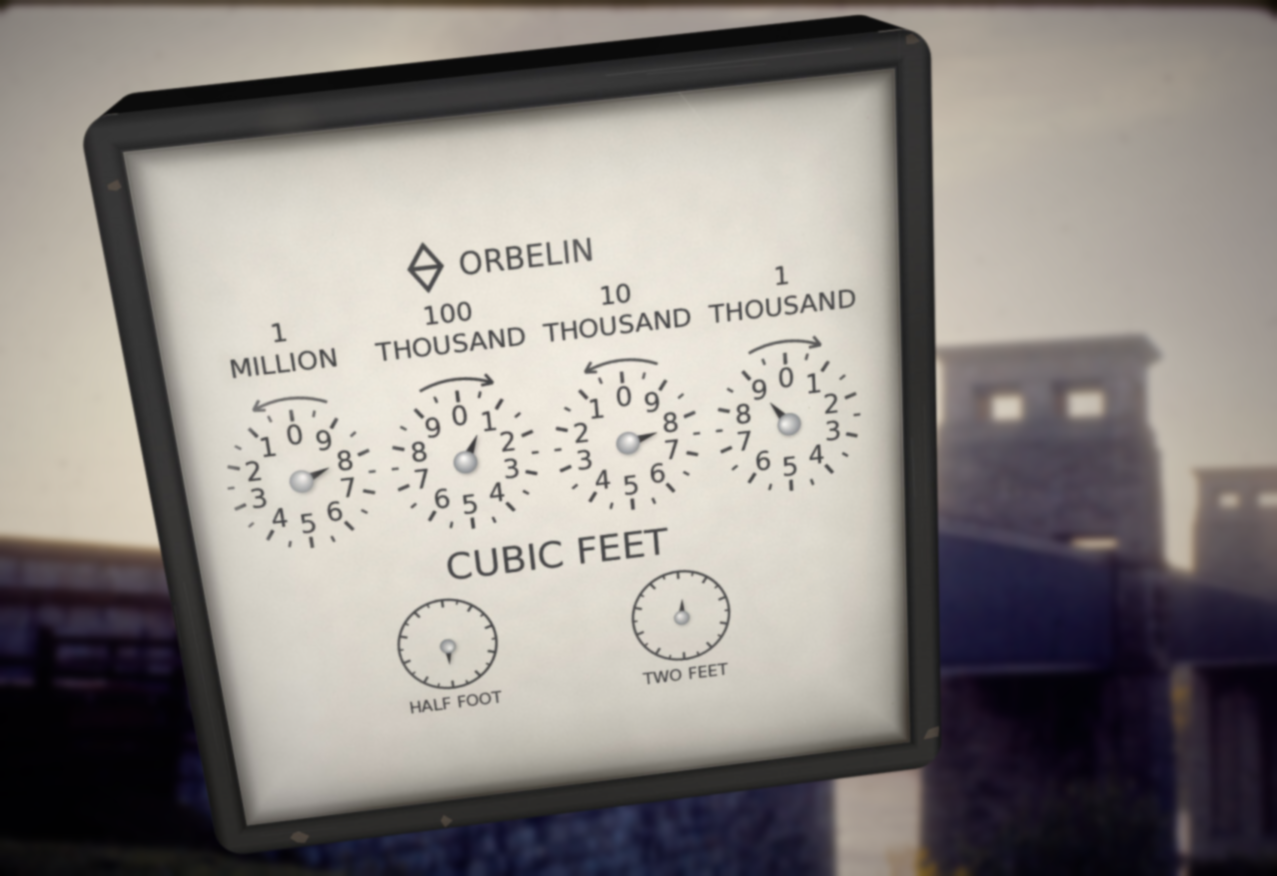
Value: {"value": 807900, "unit": "ft³"}
